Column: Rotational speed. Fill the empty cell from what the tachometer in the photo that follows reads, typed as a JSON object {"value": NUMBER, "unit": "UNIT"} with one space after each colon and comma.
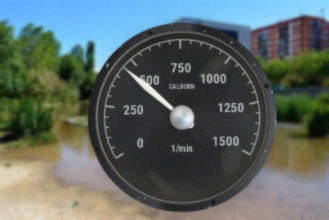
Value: {"value": 450, "unit": "rpm"}
